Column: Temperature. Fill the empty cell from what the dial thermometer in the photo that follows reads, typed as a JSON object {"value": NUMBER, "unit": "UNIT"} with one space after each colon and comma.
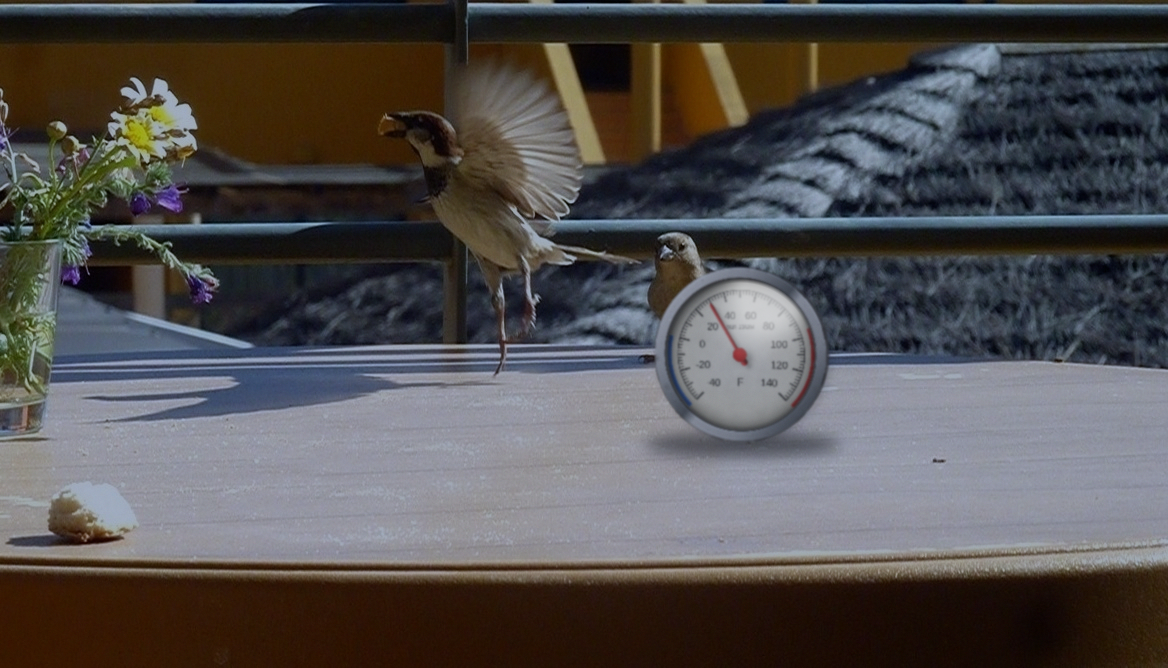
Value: {"value": 30, "unit": "°F"}
